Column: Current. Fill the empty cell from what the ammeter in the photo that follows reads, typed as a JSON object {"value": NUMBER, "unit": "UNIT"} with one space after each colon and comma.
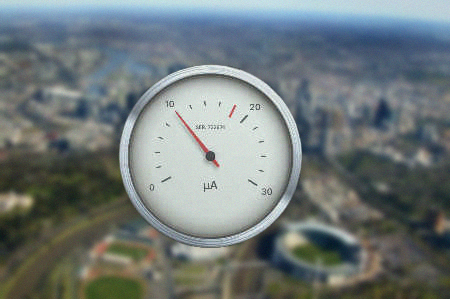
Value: {"value": 10, "unit": "µA"}
